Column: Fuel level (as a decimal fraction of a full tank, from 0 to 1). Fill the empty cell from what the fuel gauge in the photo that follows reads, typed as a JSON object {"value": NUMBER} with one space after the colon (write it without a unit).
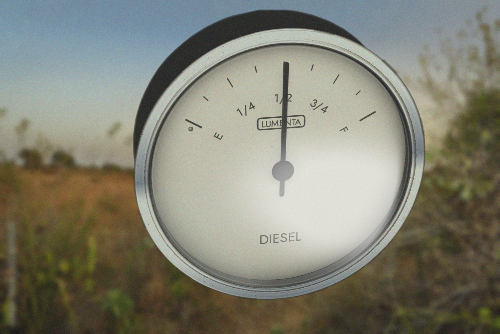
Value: {"value": 0.5}
